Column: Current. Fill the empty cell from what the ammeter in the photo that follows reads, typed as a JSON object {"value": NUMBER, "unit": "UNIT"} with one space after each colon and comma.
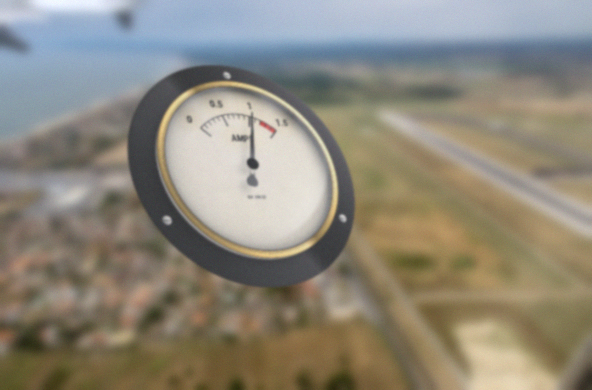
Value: {"value": 1, "unit": "A"}
